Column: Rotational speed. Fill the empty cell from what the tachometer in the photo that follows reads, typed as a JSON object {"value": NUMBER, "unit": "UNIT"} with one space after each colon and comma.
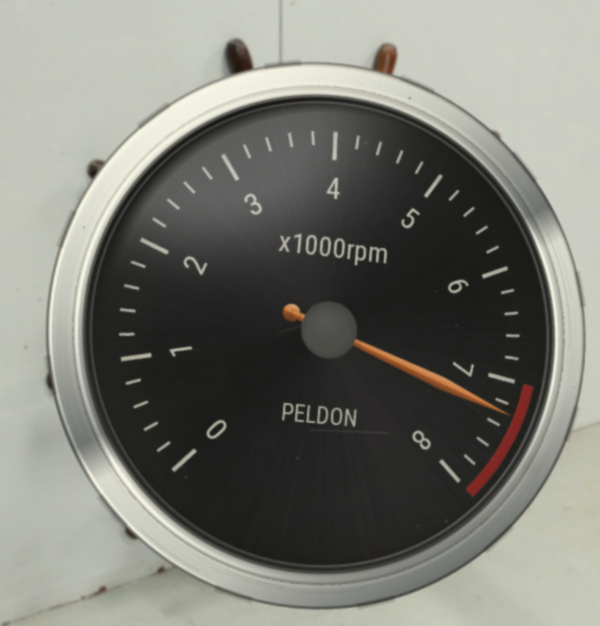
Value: {"value": 7300, "unit": "rpm"}
